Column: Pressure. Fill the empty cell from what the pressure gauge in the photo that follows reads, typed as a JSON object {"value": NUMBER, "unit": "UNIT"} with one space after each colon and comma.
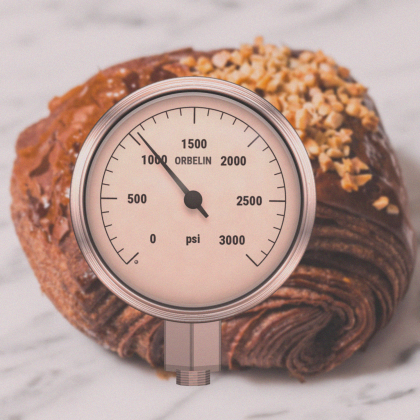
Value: {"value": 1050, "unit": "psi"}
